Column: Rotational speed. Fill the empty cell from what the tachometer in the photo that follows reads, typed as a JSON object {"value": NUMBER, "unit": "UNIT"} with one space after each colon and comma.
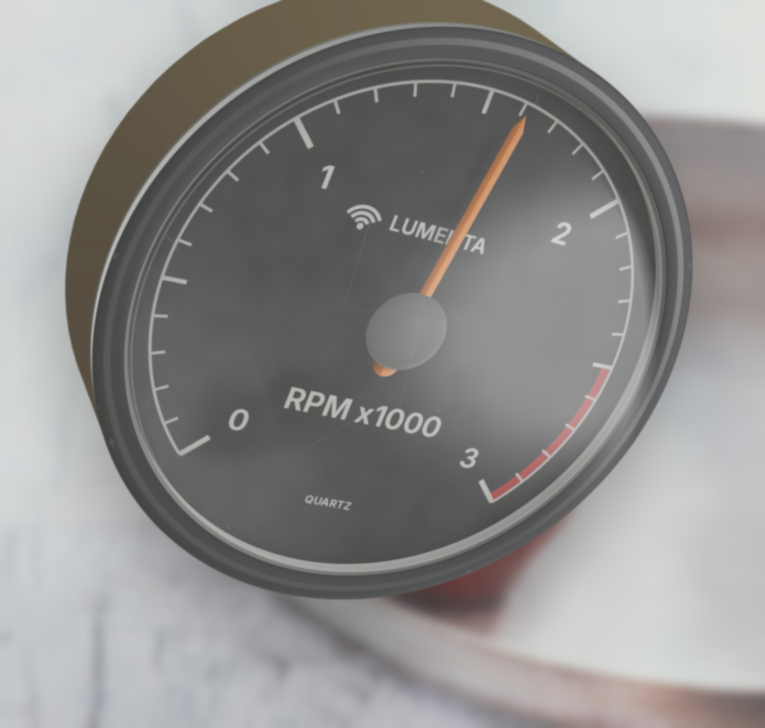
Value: {"value": 1600, "unit": "rpm"}
